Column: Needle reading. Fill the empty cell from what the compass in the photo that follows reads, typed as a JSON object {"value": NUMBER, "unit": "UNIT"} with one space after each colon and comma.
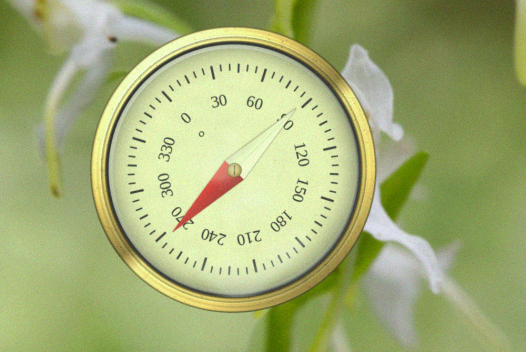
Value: {"value": 267.5, "unit": "°"}
